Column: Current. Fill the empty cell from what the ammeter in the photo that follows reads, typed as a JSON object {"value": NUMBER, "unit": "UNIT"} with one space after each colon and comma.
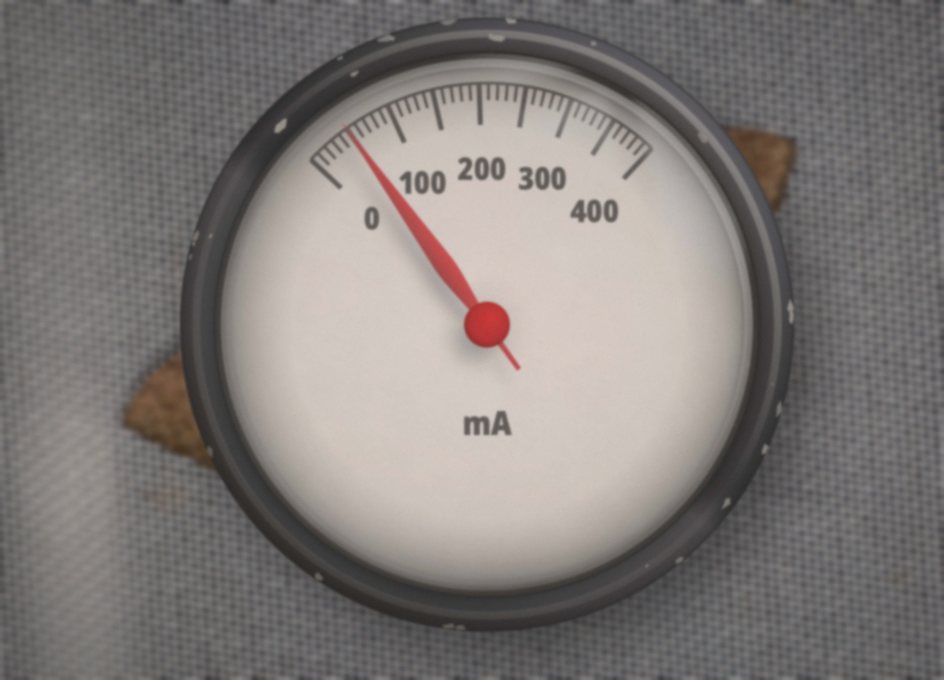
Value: {"value": 50, "unit": "mA"}
